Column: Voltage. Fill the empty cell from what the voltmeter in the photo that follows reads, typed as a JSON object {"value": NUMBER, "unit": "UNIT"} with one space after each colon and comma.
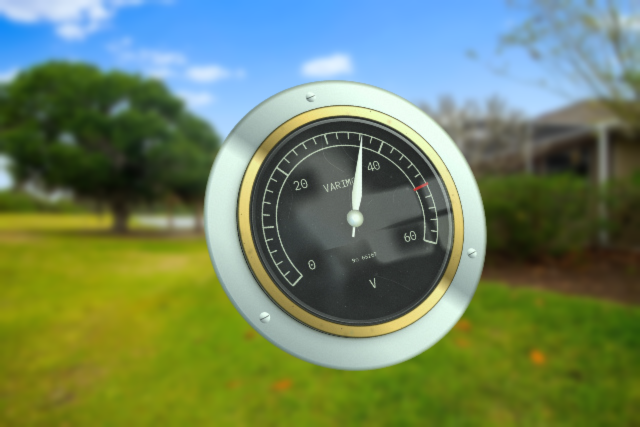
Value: {"value": 36, "unit": "V"}
